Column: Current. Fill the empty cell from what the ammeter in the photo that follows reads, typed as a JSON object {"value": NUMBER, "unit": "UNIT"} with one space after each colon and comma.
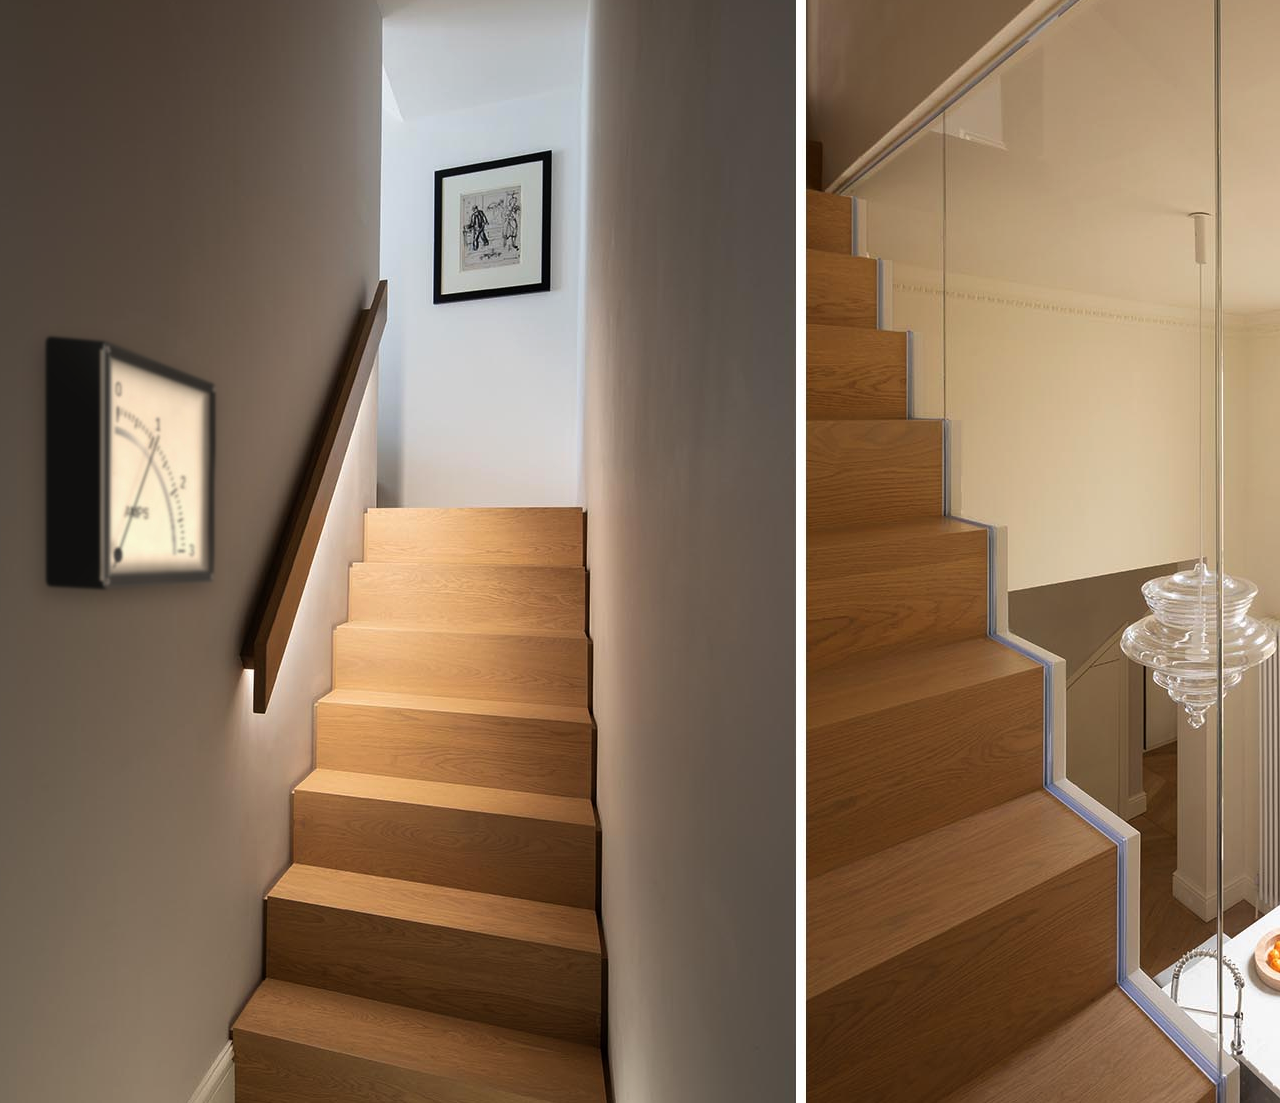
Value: {"value": 1, "unit": "A"}
